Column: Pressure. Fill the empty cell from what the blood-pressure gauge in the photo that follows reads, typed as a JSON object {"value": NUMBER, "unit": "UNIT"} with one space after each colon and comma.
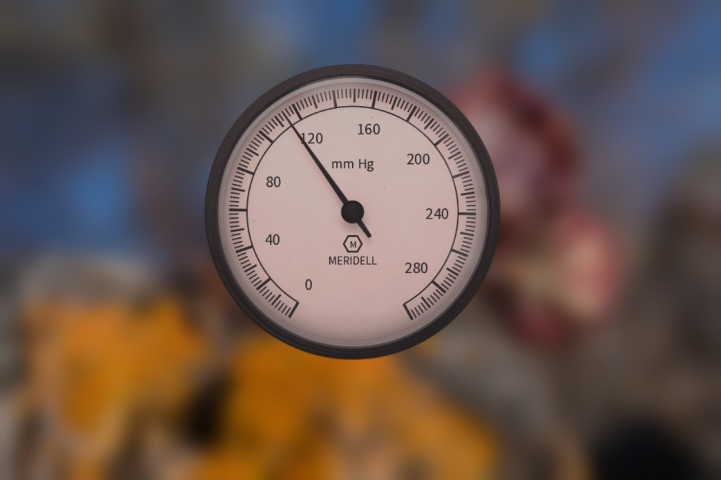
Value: {"value": 114, "unit": "mmHg"}
